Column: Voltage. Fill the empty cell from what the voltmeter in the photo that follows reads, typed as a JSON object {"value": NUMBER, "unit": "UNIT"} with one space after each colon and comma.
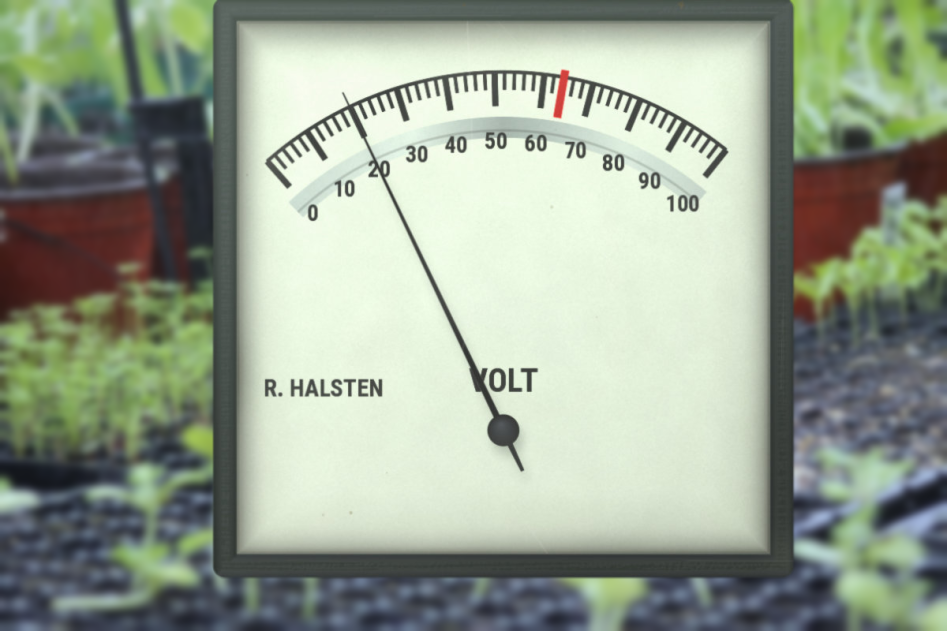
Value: {"value": 20, "unit": "V"}
